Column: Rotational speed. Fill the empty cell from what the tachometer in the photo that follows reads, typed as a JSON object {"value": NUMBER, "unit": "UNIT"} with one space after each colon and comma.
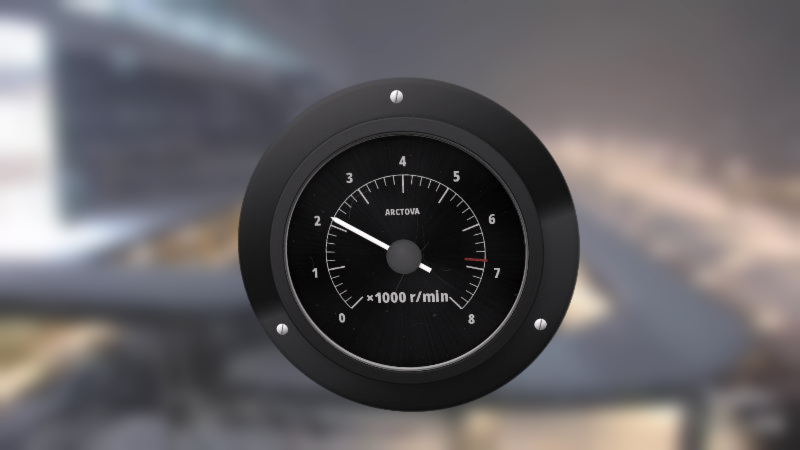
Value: {"value": 2200, "unit": "rpm"}
